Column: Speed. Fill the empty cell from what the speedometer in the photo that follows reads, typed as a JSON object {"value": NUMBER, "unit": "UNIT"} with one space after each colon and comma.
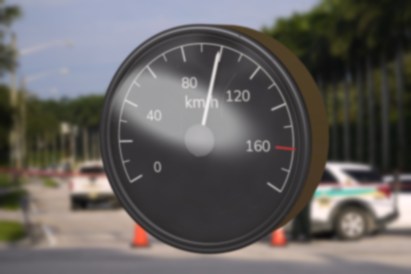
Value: {"value": 100, "unit": "km/h"}
